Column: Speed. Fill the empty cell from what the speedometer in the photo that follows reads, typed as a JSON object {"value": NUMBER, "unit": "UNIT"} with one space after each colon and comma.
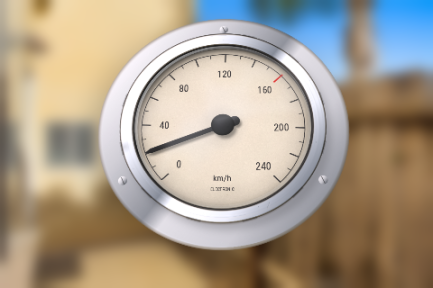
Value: {"value": 20, "unit": "km/h"}
